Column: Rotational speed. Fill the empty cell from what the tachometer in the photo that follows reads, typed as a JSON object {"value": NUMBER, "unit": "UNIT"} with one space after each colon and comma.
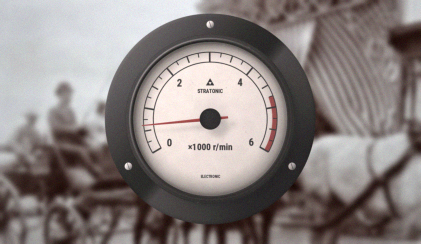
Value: {"value": 625, "unit": "rpm"}
